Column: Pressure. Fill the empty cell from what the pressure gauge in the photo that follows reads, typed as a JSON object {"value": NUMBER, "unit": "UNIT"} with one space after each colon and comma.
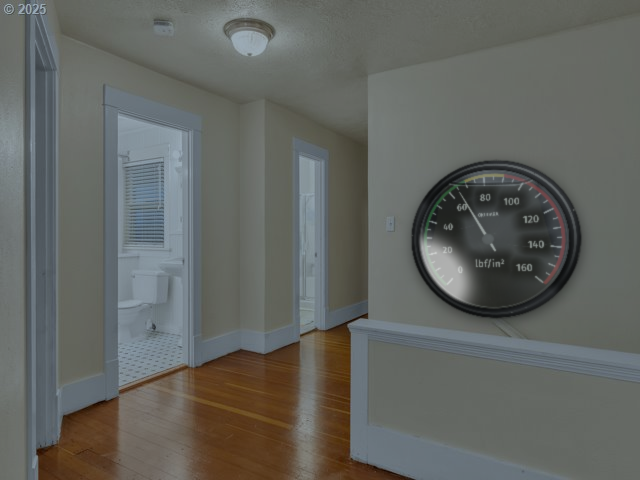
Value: {"value": 65, "unit": "psi"}
